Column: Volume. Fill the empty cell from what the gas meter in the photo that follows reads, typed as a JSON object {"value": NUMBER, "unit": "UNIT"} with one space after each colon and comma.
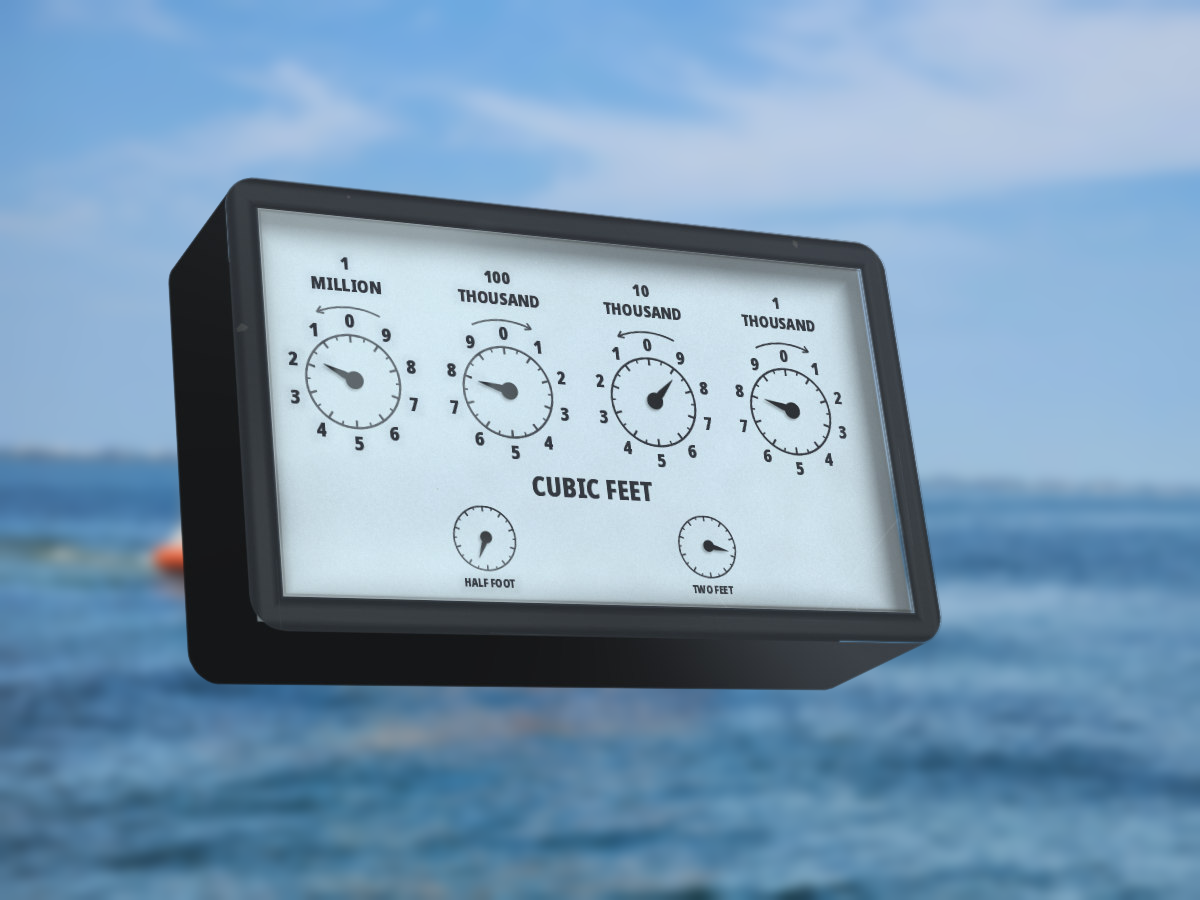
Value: {"value": 178800, "unit": "ft³"}
